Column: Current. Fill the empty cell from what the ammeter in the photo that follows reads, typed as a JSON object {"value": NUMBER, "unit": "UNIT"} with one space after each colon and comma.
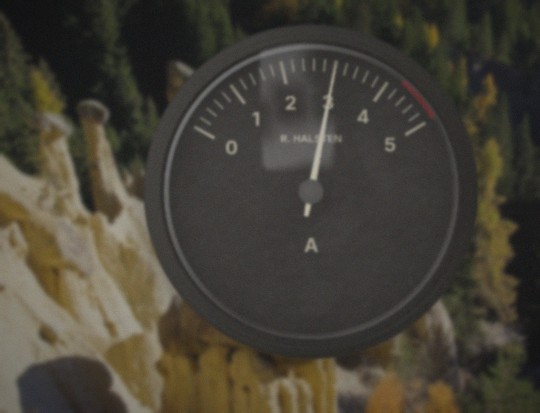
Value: {"value": 3, "unit": "A"}
